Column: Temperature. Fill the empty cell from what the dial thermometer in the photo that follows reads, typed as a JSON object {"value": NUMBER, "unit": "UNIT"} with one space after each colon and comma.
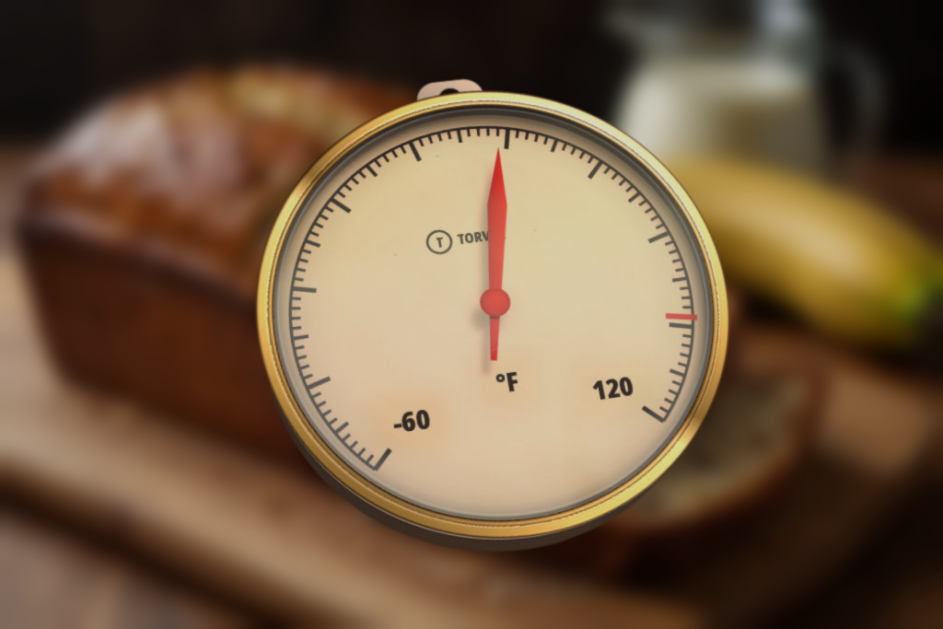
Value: {"value": 38, "unit": "°F"}
